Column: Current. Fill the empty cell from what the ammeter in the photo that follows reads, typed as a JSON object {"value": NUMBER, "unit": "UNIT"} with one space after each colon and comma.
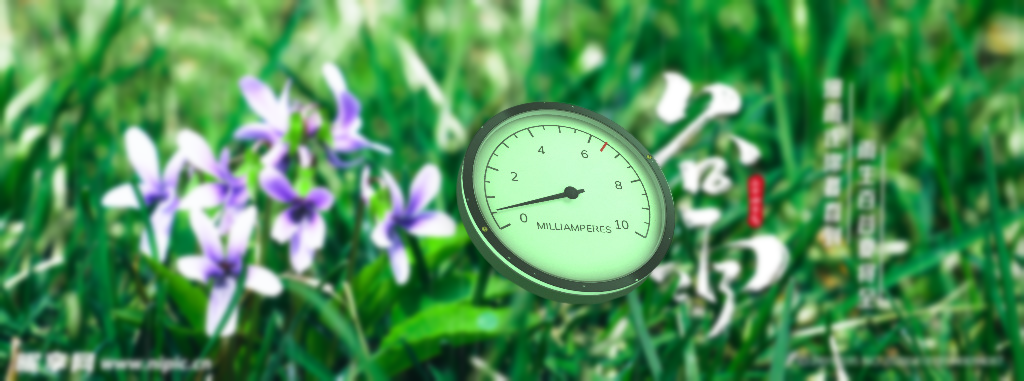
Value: {"value": 0.5, "unit": "mA"}
